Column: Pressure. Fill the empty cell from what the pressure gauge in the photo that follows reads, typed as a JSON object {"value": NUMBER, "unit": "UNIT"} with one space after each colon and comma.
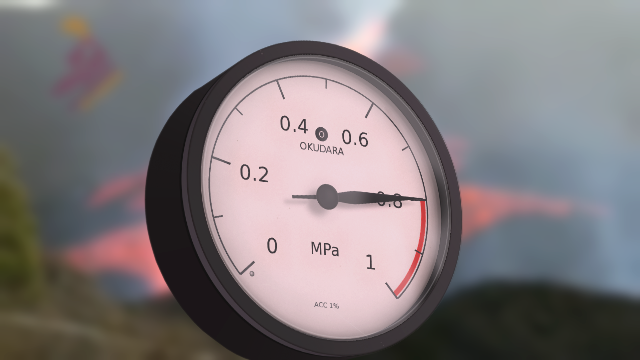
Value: {"value": 0.8, "unit": "MPa"}
